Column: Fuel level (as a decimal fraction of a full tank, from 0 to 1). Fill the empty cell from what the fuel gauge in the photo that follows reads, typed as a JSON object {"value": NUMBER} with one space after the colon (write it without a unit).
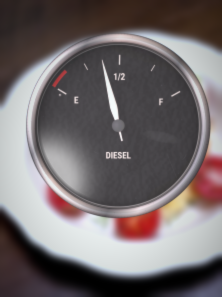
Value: {"value": 0.375}
